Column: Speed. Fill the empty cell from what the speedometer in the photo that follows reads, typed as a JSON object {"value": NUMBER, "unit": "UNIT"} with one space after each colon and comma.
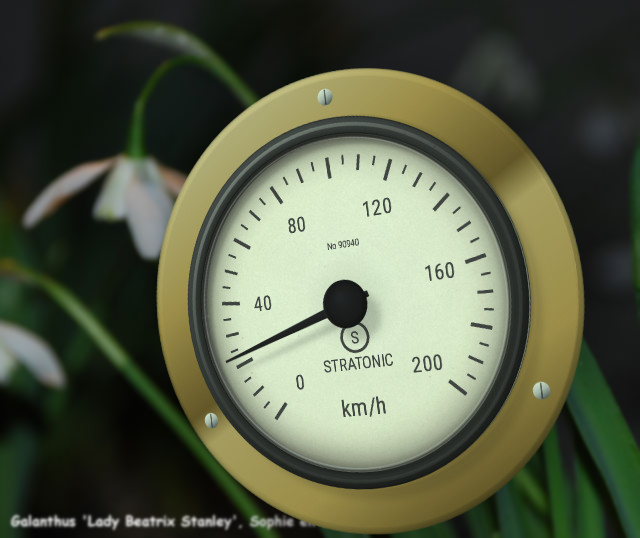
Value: {"value": 22.5, "unit": "km/h"}
